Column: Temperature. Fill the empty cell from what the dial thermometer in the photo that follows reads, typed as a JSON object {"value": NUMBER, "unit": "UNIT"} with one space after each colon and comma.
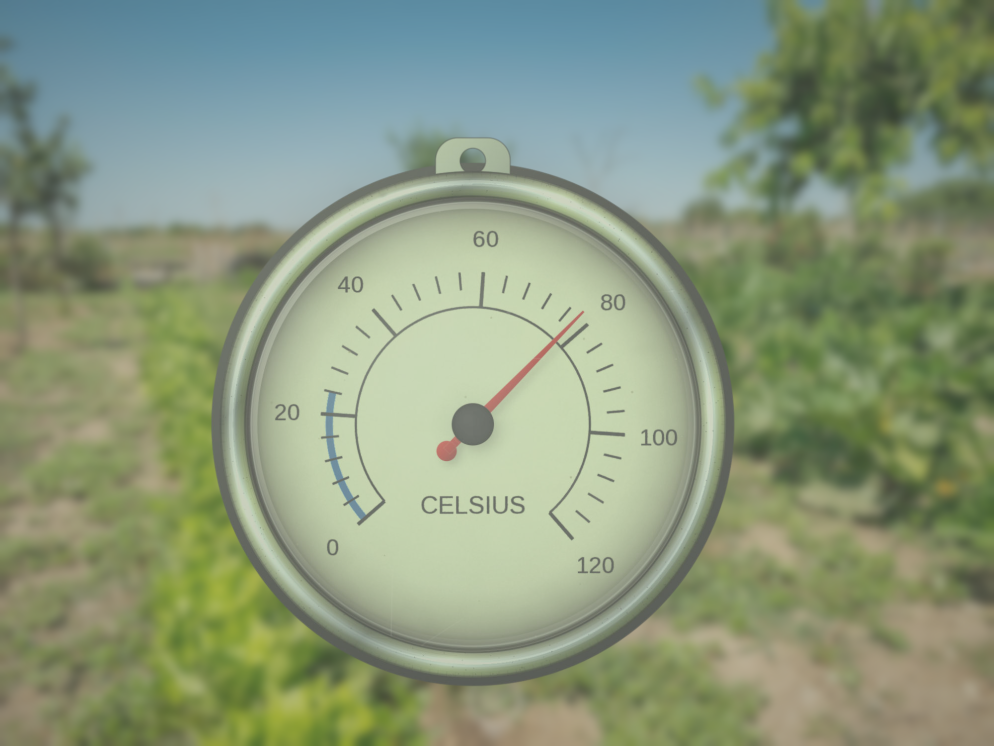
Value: {"value": 78, "unit": "°C"}
